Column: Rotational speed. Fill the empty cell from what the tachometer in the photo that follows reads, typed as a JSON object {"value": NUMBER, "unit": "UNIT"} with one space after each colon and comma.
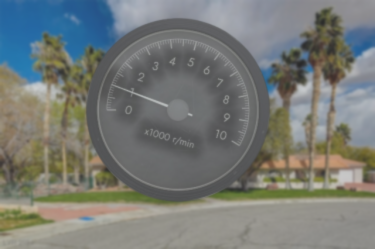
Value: {"value": 1000, "unit": "rpm"}
